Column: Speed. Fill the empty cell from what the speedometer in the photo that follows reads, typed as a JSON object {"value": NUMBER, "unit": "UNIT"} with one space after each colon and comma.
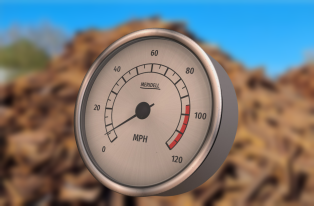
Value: {"value": 5, "unit": "mph"}
